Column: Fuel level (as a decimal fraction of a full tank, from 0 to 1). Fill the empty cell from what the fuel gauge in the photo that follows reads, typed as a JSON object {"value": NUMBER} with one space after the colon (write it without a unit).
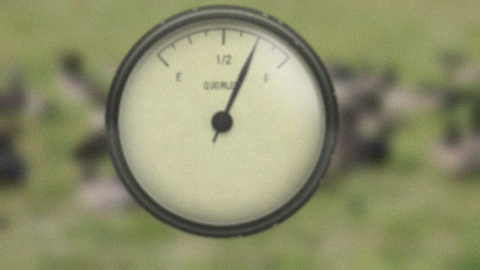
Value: {"value": 0.75}
